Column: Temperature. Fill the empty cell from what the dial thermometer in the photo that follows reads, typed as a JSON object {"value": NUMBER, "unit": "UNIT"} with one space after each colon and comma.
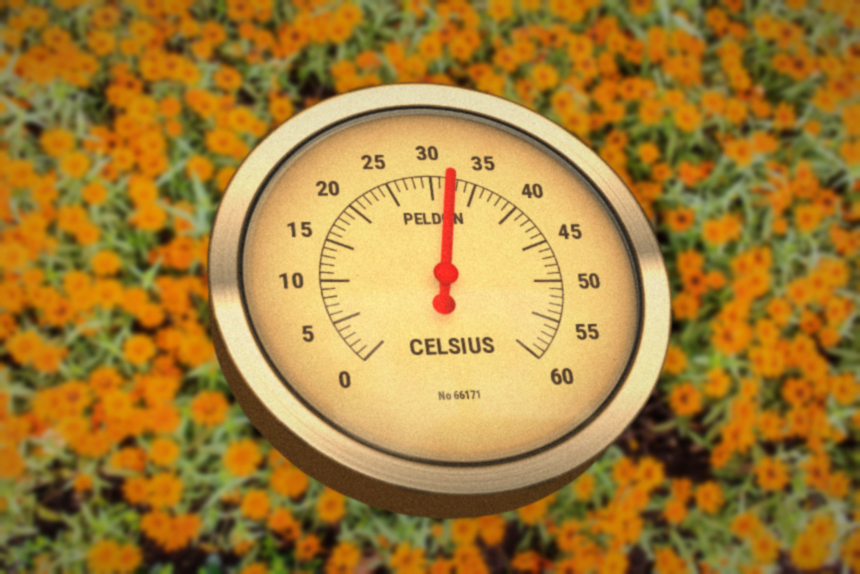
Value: {"value": 32, "unit": "°C"}
